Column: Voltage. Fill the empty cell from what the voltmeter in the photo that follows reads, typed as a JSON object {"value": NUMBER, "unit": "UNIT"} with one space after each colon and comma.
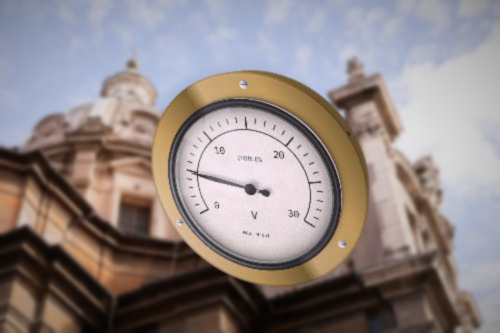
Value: {"value": 5, "unit": "V"}
